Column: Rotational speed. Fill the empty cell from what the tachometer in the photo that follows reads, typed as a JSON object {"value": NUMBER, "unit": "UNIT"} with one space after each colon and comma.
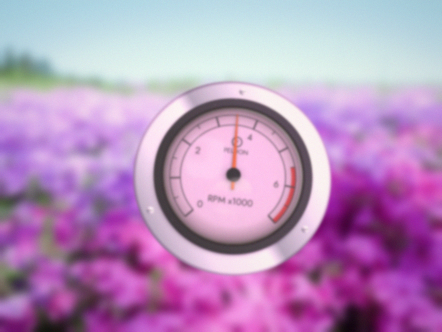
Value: {"value": 3500, "unit": "rpm"}
